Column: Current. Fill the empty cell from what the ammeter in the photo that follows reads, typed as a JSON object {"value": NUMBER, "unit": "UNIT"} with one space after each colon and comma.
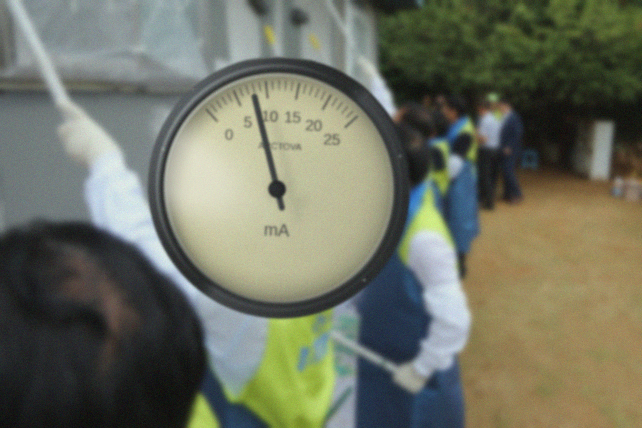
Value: {"value": 8, "unit": "mA"}
